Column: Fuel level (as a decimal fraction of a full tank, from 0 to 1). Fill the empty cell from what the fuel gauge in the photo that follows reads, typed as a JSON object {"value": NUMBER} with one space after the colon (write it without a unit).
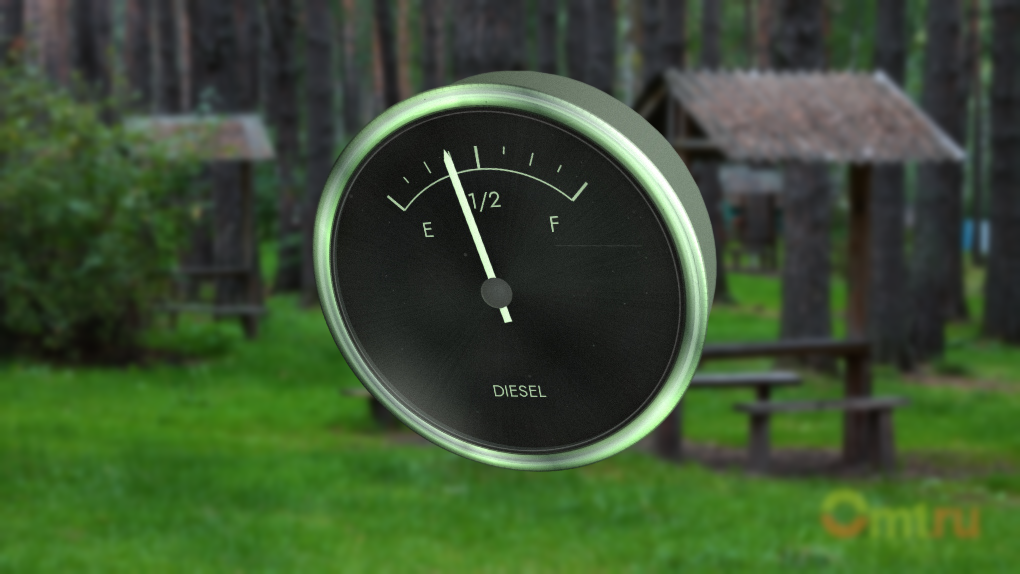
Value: {"value": 0.375}
